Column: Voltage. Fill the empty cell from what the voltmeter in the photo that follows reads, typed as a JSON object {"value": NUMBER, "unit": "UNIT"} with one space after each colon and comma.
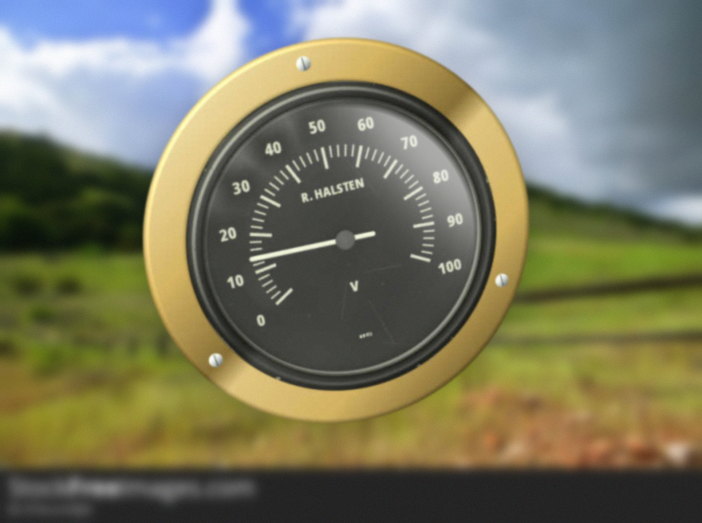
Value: {"value": 14, "unit": "V"}
